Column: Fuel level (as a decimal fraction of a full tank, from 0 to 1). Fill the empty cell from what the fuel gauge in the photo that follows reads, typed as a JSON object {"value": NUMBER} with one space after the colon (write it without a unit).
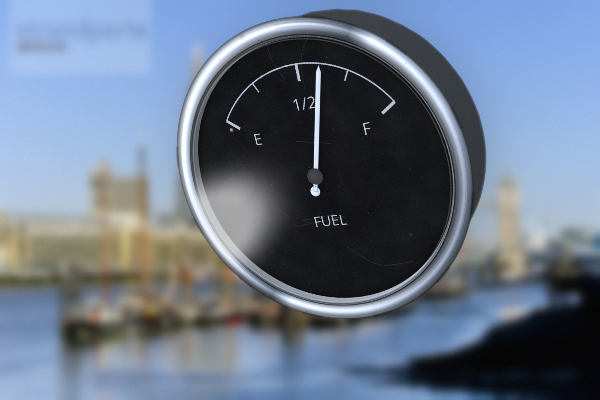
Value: {"value": 0.625}
